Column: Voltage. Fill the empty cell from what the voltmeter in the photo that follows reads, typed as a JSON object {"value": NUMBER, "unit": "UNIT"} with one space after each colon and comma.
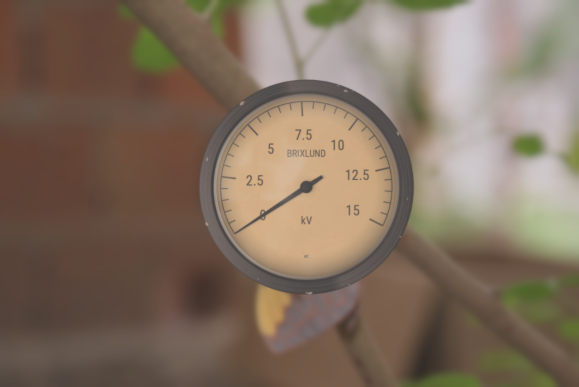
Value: {"value": 0, "unit": "kV"}
